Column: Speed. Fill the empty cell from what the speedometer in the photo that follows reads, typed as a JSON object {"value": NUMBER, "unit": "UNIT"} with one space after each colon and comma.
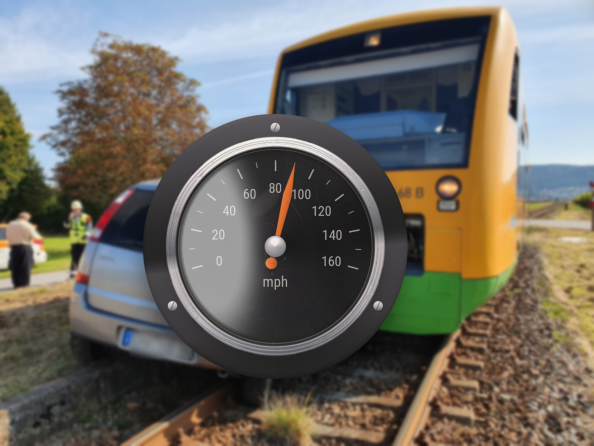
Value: {"value": 90, "unit": "mph"}
